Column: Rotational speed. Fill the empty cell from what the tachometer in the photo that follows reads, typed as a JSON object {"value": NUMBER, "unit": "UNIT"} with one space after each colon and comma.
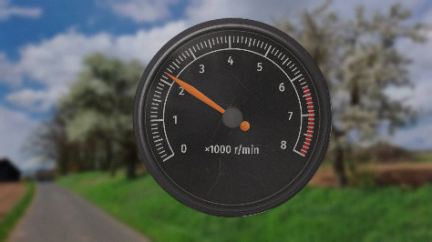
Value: {"value": 2200, "unit": "rpm"}
